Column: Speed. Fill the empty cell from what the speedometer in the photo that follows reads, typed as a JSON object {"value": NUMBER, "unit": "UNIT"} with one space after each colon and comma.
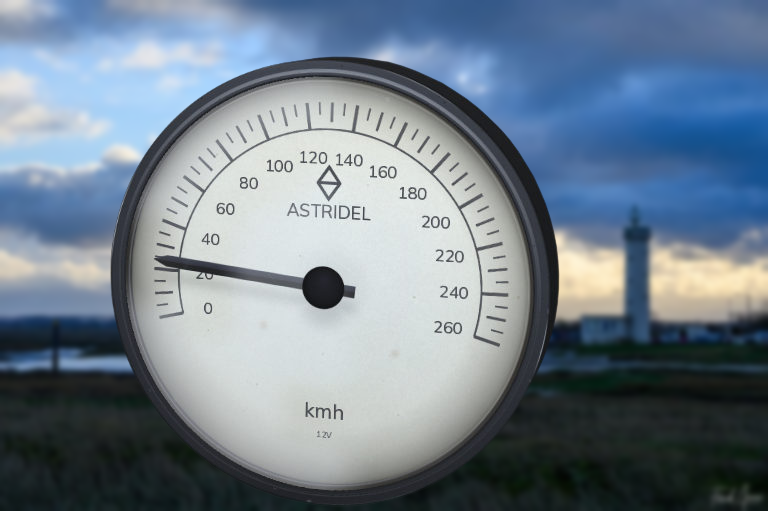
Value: {"value": 25, "unit": "km/h"}
